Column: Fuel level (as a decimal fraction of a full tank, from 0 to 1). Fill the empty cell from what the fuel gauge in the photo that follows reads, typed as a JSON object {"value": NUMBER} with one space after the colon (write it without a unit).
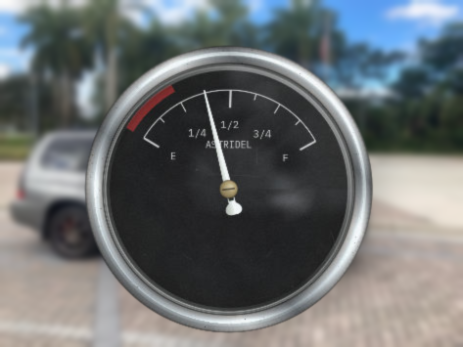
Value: {"value": 0.375}
